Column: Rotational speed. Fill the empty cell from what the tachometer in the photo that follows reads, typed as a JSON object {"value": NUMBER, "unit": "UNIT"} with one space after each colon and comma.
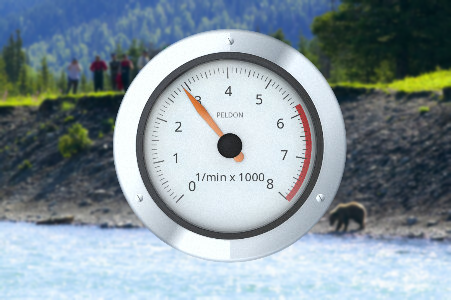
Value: {"value": 2900, "unit": "rpm"}
